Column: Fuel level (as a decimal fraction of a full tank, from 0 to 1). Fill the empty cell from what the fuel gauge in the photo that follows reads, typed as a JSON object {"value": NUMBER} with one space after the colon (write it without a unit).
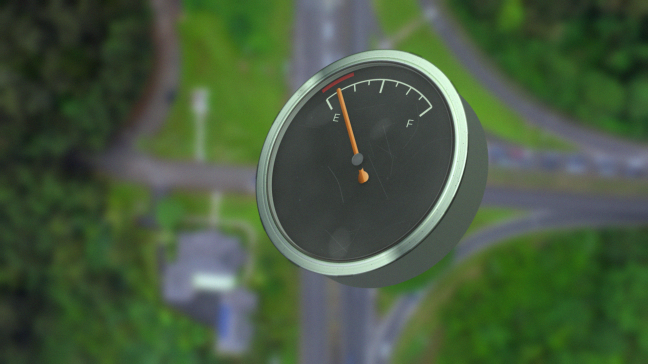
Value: {"value": 0.125}
